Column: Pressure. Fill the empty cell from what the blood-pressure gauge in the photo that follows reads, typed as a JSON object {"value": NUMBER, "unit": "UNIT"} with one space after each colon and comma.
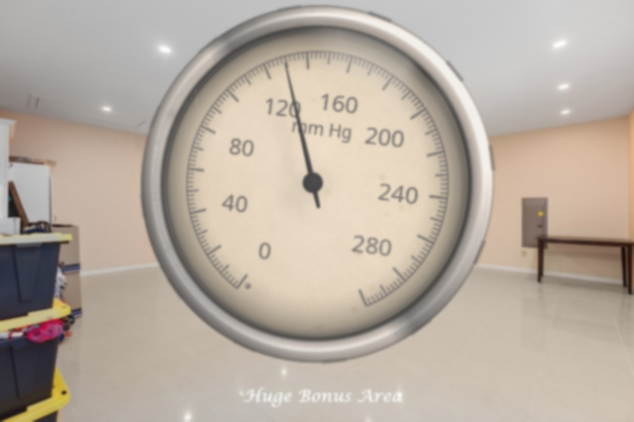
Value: {"value": 130, "unit": "mmHg"}
